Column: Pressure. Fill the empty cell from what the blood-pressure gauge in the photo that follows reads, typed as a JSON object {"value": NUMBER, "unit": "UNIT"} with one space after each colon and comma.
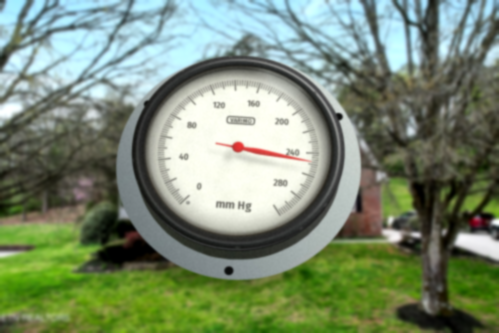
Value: {"value": 250, "unit": "mmHg"}
